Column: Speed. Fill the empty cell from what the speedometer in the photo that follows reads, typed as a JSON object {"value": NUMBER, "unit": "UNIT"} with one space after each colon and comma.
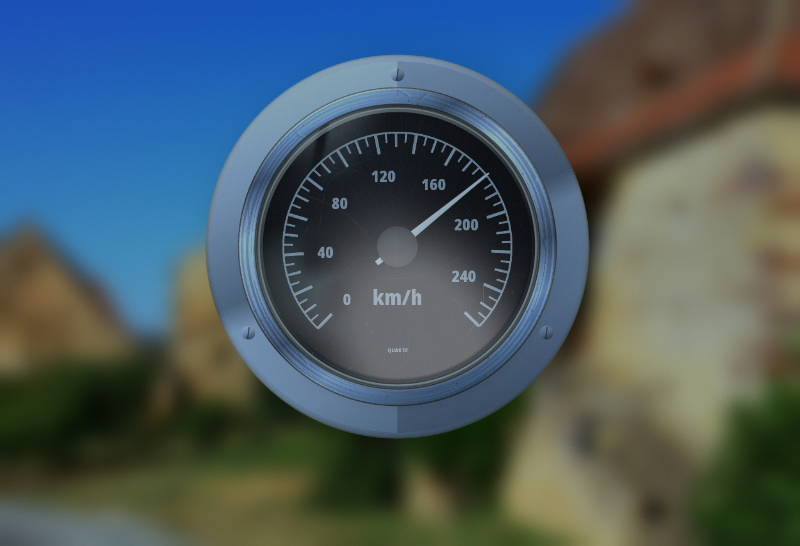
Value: {"value": 180, "unit": "km/h"}
